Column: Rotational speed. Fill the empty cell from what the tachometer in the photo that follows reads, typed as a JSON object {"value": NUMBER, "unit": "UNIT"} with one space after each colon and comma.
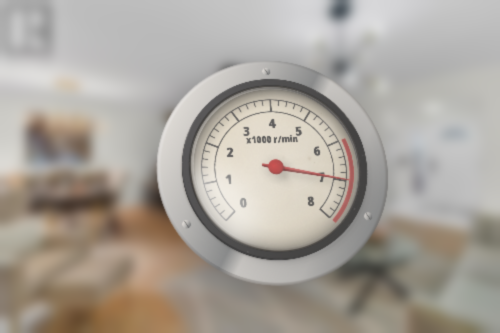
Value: {"value": 7000, "unit": "rpm"}
